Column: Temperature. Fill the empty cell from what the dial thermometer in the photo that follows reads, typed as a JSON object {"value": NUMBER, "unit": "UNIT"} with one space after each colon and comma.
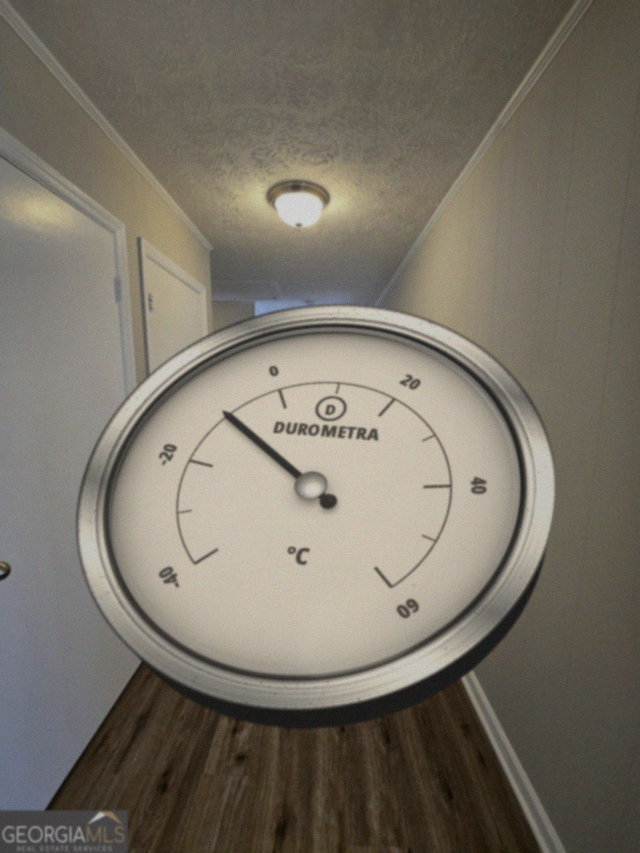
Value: {"value": -10, "unit": "°C"}
